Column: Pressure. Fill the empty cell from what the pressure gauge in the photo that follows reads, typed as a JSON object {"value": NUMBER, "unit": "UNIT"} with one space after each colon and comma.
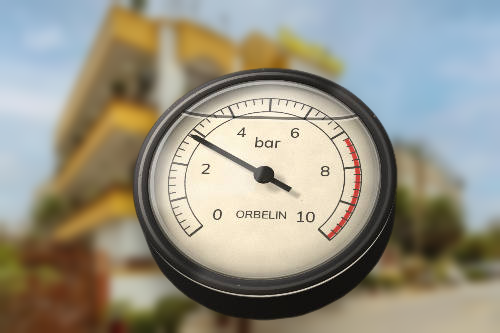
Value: {"value": 2.8, "unit": "bar"}
